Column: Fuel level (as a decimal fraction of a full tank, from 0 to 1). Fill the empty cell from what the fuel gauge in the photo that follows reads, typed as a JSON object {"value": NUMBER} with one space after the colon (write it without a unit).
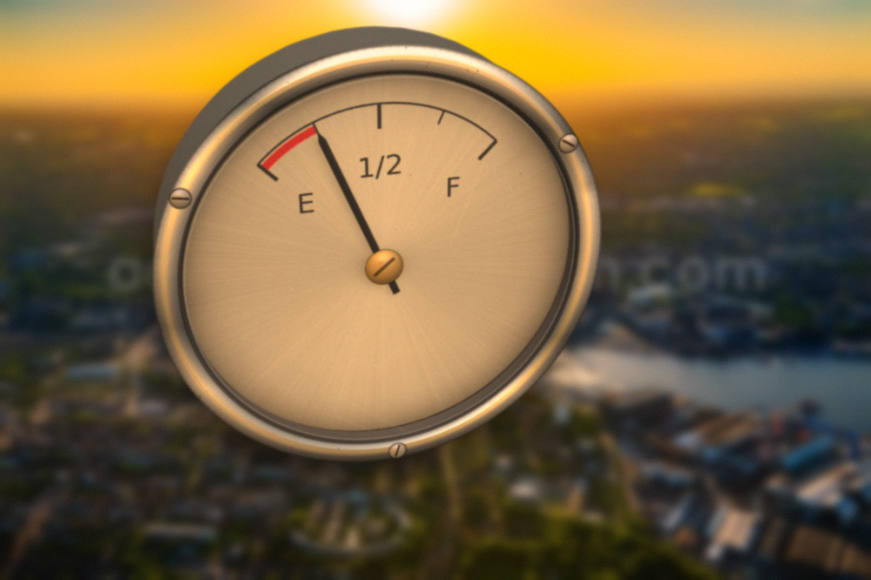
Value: {"value": 0.25}
